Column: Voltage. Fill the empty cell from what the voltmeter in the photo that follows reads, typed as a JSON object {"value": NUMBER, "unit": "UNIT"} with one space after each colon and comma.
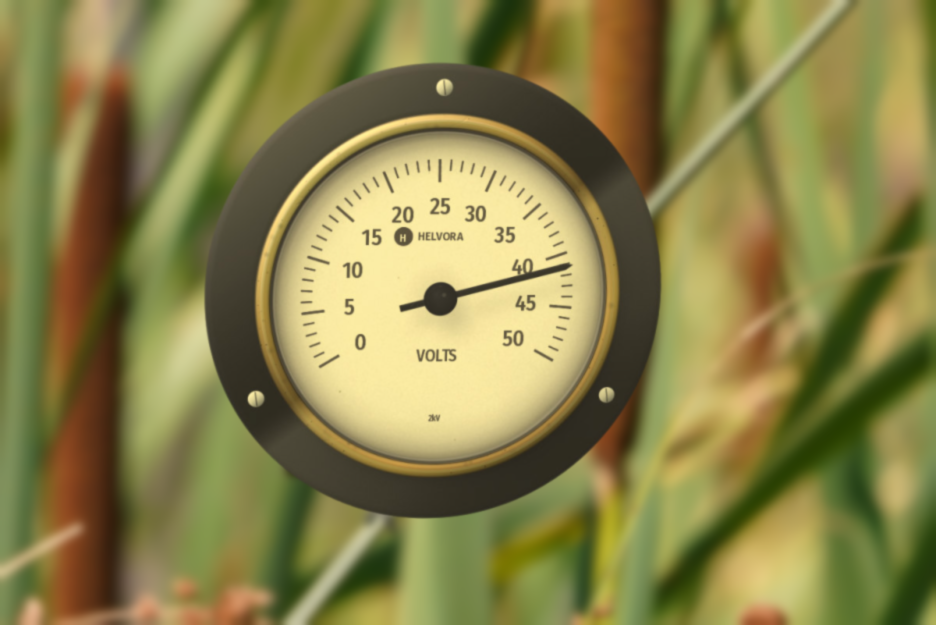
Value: {"value": 41, "unit": "V"}
